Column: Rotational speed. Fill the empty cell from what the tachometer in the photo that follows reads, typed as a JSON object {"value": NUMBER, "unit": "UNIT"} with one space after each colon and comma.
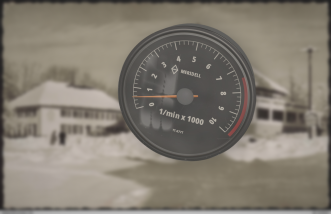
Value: {"value": 600, "unit": "rpm"}
